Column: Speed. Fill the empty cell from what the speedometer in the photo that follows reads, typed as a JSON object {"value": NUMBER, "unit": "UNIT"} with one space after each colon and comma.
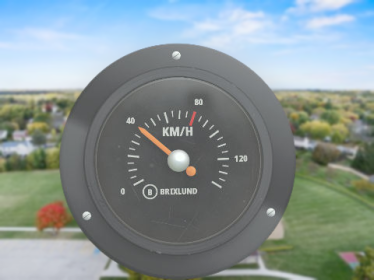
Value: {"value": 40, "unit": "km/h"}
